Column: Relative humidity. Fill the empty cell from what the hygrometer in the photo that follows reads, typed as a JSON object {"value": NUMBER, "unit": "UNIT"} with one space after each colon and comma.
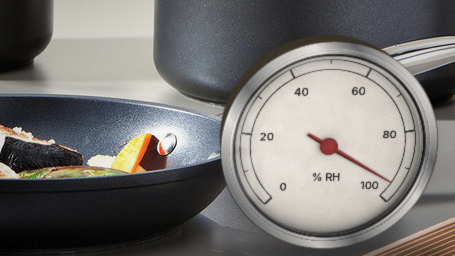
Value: {"value": 95, "unit": "%"}
